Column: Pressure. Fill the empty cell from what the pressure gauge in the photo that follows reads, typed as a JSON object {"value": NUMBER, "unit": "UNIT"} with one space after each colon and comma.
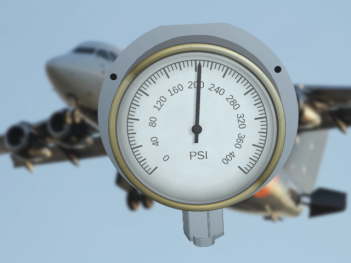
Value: {"value": 205, "unit": "psi"}
